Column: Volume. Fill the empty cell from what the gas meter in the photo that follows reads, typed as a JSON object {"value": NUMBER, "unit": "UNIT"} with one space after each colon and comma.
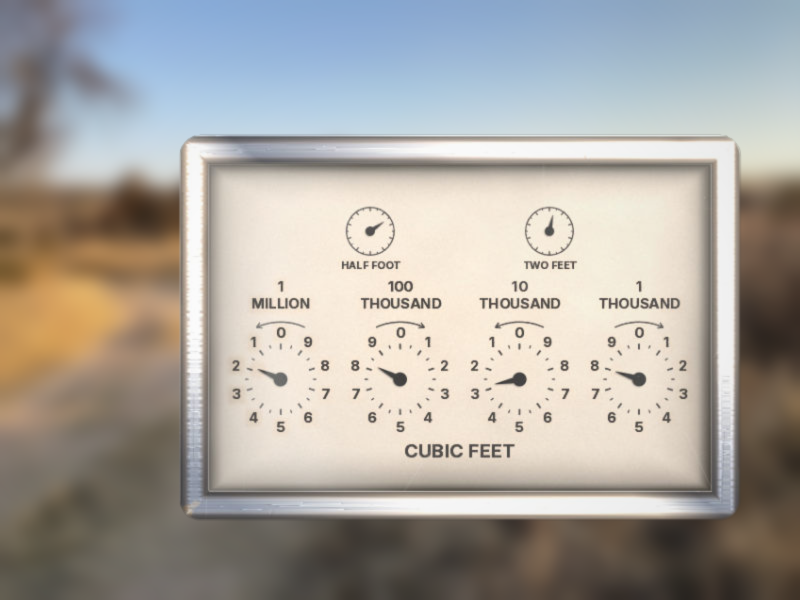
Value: {"value": 182800, "unit": "ft³"}
